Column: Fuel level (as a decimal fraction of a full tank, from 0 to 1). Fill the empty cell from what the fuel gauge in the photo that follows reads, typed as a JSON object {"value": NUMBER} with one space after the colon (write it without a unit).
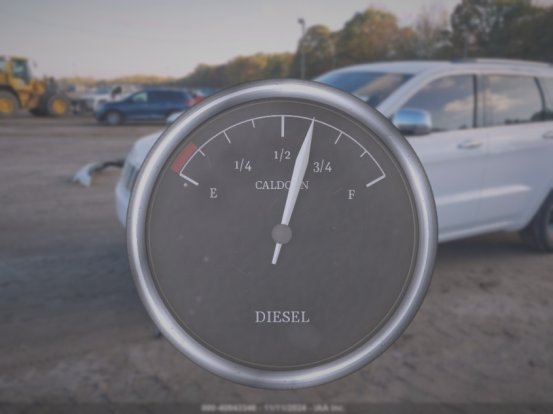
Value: {"value": 0.625}
